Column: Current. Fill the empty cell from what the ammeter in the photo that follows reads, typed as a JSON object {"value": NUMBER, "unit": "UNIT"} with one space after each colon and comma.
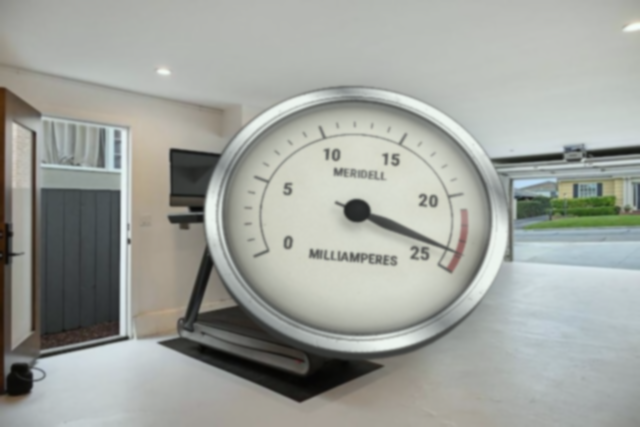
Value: {"value": 24, "unit": "mA"}
